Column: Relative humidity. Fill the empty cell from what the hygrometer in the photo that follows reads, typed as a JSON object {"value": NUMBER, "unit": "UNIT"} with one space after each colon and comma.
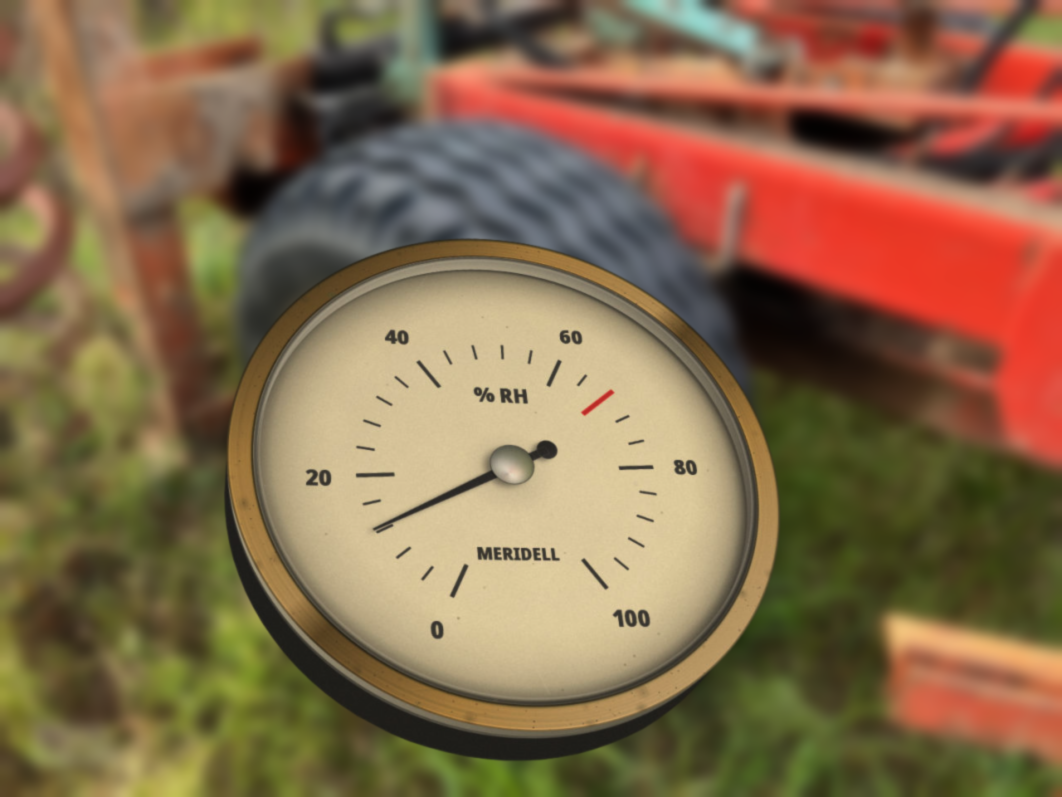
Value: {"value": 12, "unit": "%"}
